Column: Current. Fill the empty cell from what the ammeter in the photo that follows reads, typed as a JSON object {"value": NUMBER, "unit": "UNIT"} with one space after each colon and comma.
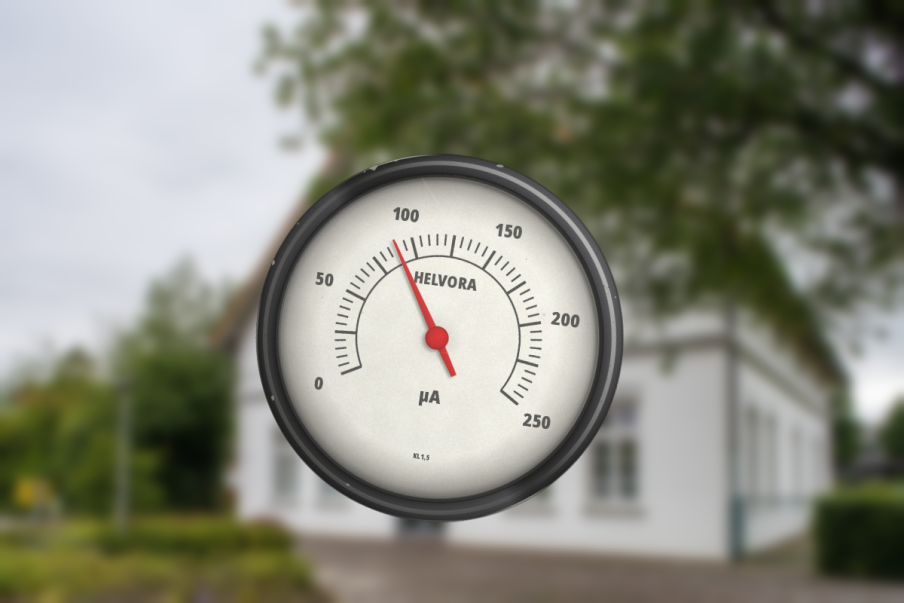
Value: {"value": 90, "unit": "µA"}
